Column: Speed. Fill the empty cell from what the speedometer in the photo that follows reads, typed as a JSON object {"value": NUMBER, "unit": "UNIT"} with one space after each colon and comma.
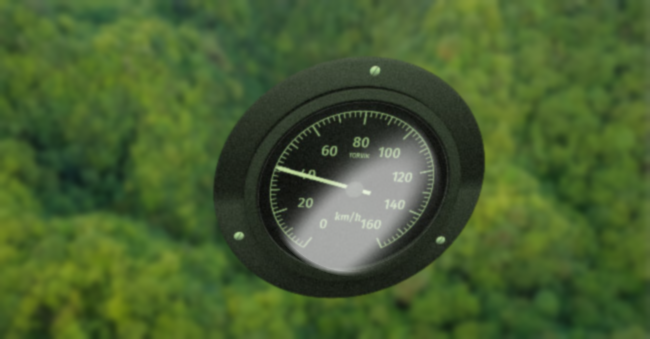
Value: {"value": 40, "unit": "km/h"}
